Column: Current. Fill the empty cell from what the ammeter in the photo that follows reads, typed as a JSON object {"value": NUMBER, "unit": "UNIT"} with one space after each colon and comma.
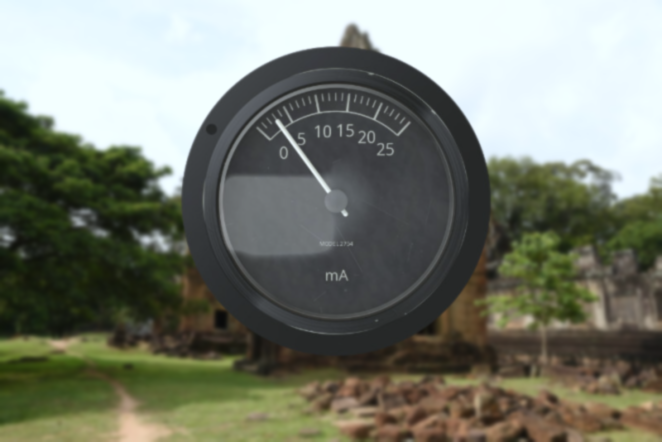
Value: {"value": 3, "unit": "mA"}
